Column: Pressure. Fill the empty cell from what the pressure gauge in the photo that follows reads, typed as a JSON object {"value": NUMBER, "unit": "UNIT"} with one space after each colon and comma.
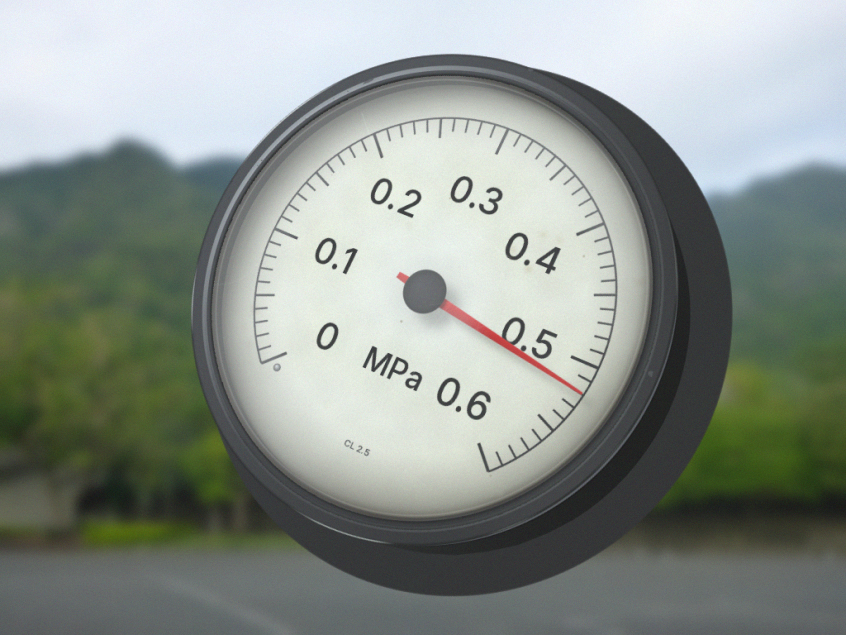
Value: {"value": 0.52, "unit": "MPa"}
